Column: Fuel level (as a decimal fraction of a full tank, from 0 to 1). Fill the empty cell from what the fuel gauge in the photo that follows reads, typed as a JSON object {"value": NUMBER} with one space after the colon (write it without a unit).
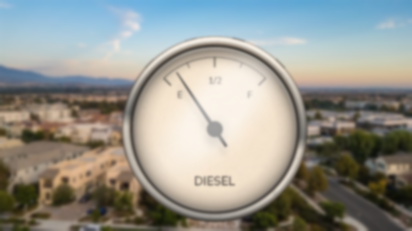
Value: {"value": 0.125}
